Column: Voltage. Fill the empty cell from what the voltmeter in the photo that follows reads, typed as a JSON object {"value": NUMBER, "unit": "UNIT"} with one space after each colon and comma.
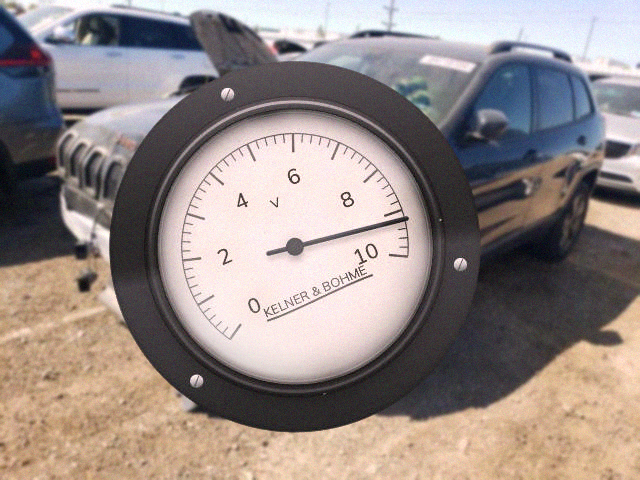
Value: {"value": 9.2, "unit": "V"}
